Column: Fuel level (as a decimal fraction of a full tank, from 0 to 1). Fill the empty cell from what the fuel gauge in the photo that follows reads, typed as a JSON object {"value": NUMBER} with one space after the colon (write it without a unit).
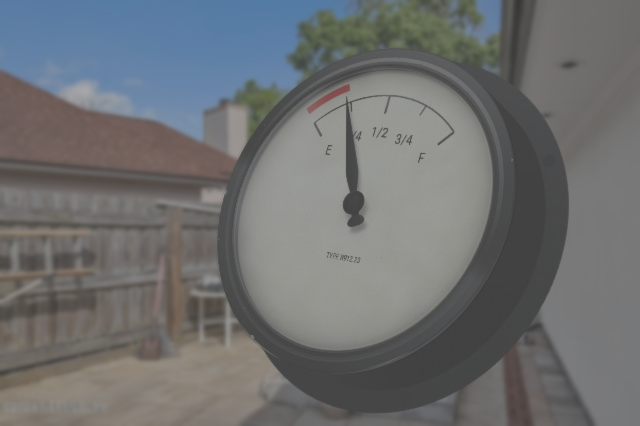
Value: {"value": 0.25}
